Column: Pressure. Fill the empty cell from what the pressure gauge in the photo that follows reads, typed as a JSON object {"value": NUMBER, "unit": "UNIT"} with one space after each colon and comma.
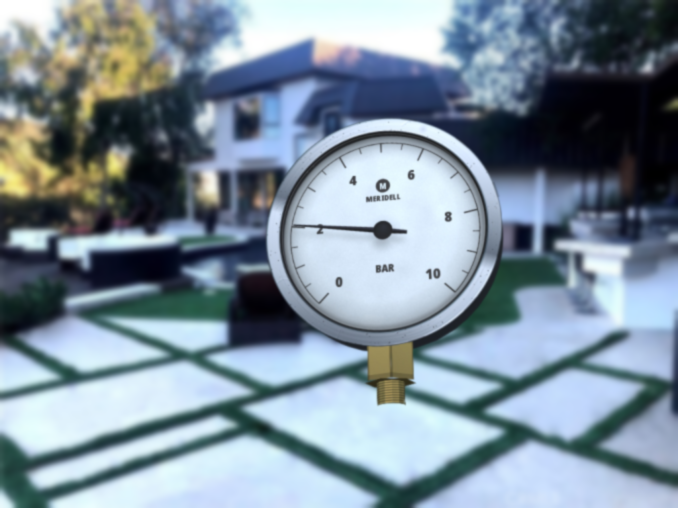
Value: {"value": 2, "unit": "bar"}
